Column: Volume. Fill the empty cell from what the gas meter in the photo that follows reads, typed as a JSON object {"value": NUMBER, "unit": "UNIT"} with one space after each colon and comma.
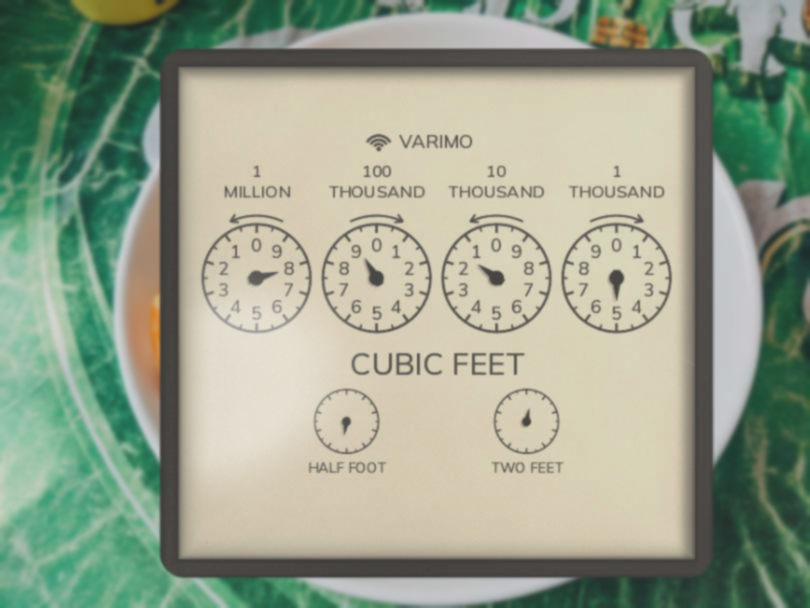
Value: {"value": 791500, "unit": "ft³"}
